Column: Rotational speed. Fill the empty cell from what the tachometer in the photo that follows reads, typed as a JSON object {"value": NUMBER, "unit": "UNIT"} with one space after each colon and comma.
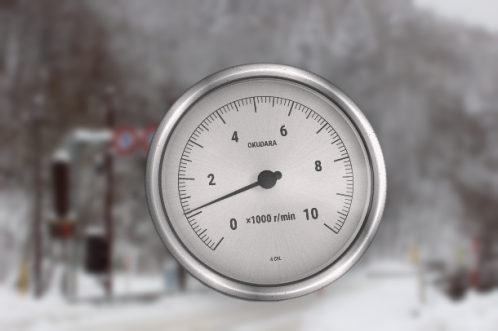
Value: {"value": 1100, "unit": "rpm"}
